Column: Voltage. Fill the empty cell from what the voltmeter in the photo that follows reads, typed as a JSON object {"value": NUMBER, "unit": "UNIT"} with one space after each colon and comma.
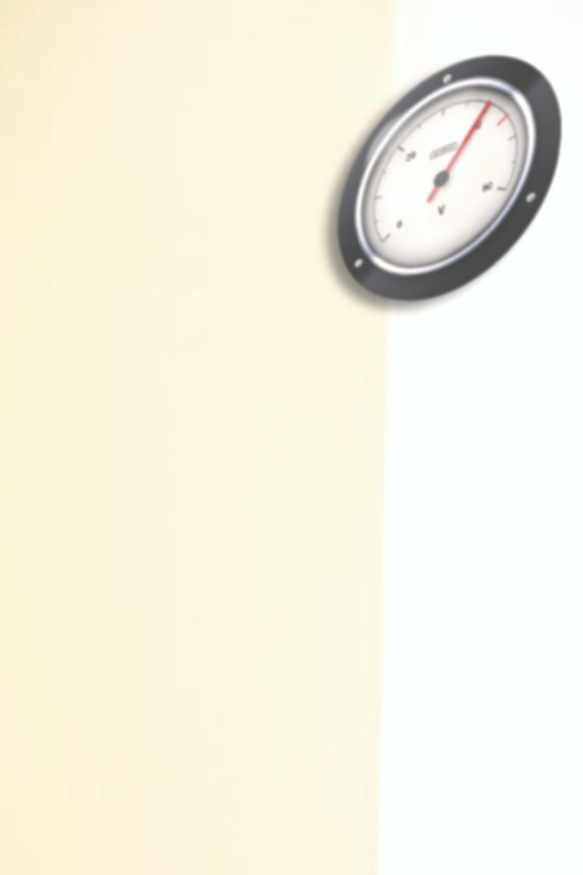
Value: {"value": 40, "unit": "V"}
